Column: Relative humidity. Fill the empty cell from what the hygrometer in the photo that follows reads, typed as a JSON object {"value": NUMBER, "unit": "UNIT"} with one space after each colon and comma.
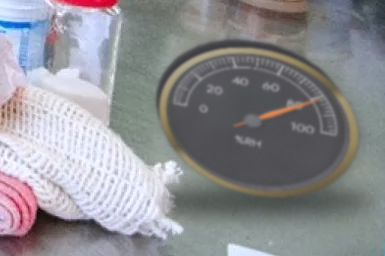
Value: {"value": 80, "unit": "%"}
